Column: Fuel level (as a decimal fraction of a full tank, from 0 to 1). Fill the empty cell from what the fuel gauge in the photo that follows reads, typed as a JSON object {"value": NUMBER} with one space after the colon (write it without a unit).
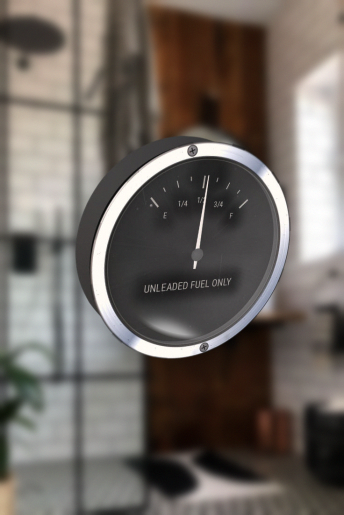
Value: {"value": 0.5}
